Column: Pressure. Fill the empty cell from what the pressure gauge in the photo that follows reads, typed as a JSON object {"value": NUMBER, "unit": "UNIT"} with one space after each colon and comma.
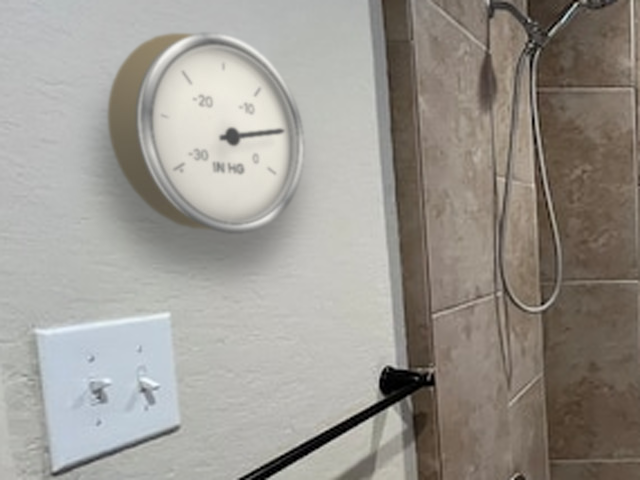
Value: {"value": -5, "unit": "inHg"}
